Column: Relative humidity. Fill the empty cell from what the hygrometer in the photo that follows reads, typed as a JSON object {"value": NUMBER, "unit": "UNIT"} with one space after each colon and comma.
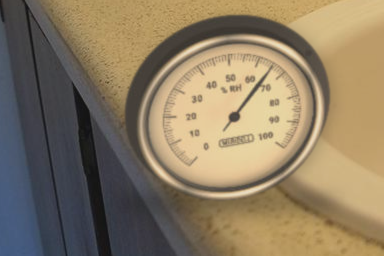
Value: {"value": 65, "unit": "%"}
